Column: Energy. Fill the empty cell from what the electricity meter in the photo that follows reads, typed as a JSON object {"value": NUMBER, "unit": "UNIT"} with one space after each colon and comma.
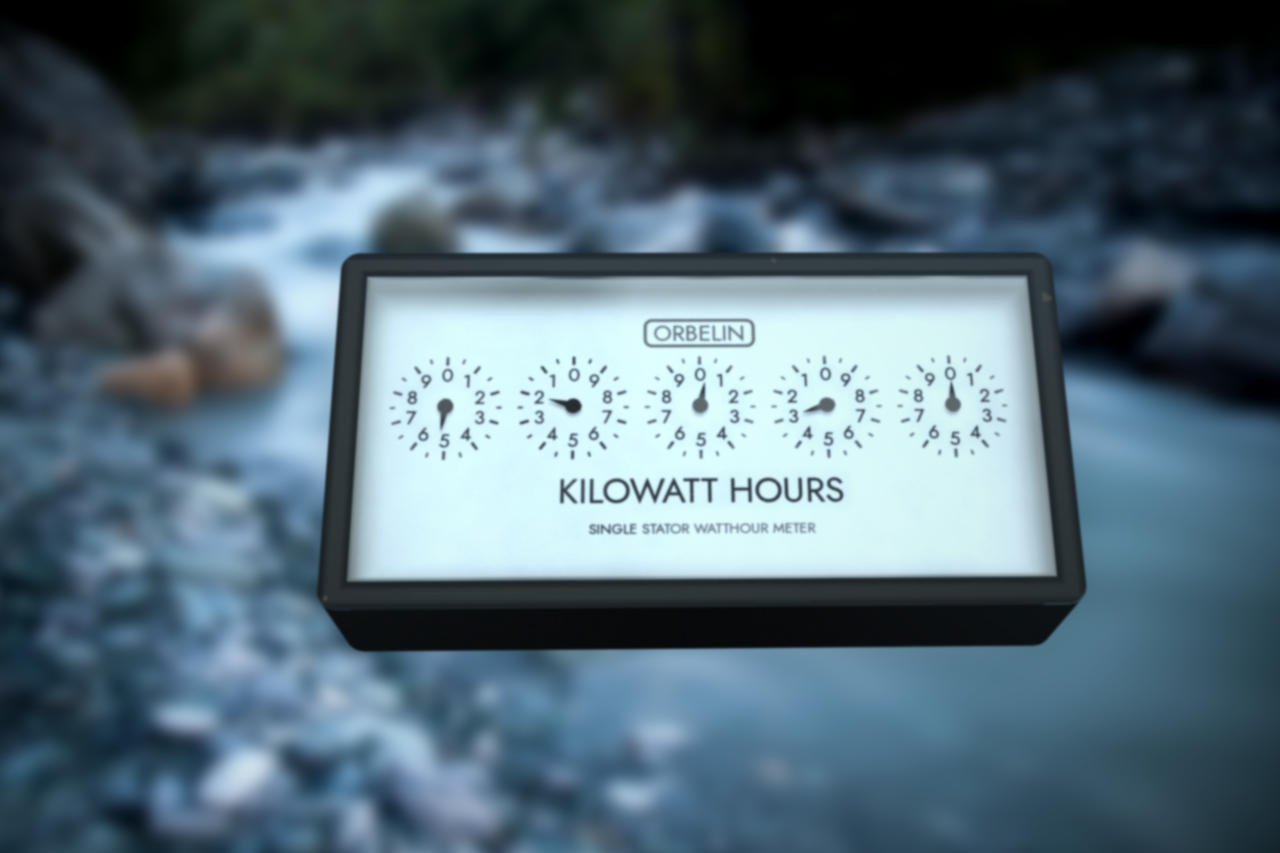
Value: {"value": 52030, "unit": "kWh"}
